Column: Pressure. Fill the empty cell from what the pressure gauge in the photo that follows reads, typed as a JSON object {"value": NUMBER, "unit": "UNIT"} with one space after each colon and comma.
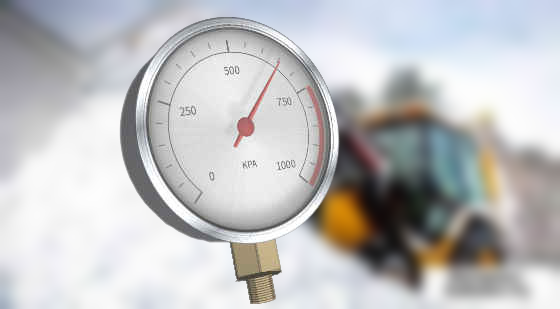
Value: {"value": 650, "unit": "kPa"}
